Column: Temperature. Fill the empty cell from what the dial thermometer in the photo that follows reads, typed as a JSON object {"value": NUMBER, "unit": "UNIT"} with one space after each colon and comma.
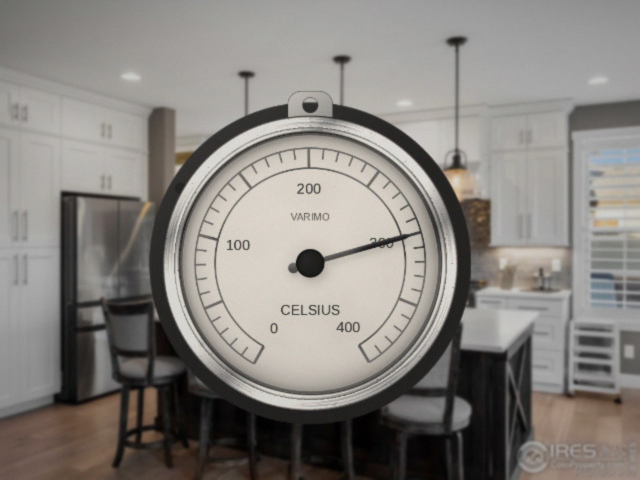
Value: {"value": 300, "unit": "°C"}
